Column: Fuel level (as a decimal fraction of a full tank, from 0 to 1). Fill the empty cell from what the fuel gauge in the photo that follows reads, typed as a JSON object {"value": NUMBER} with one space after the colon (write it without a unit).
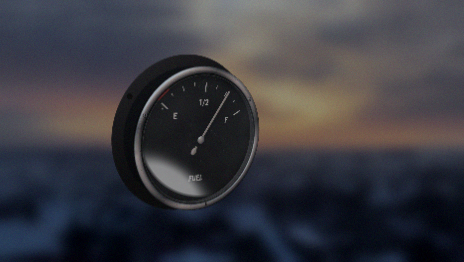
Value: {"value": 0.75}
